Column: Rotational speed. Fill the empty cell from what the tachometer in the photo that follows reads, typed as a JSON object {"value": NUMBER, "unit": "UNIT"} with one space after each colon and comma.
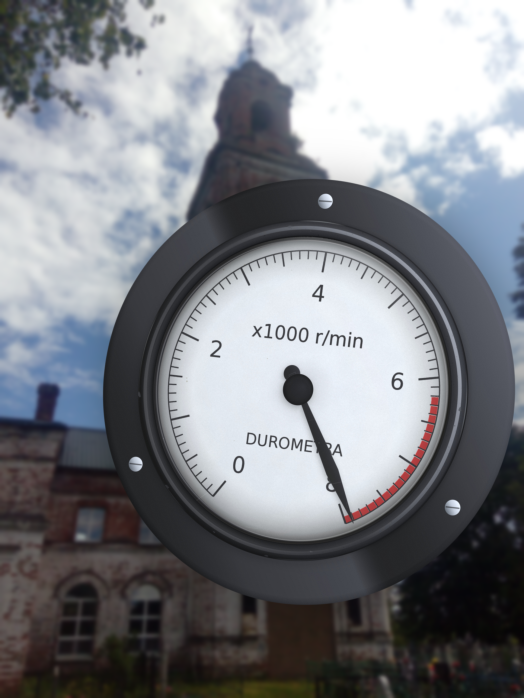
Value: {"value": 7900, "unit": "rpm"}
